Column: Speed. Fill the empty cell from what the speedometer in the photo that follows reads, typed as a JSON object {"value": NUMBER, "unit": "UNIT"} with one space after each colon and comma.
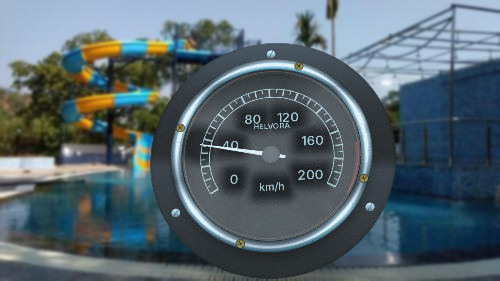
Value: {"value": 35, "unit": "km/h"}
